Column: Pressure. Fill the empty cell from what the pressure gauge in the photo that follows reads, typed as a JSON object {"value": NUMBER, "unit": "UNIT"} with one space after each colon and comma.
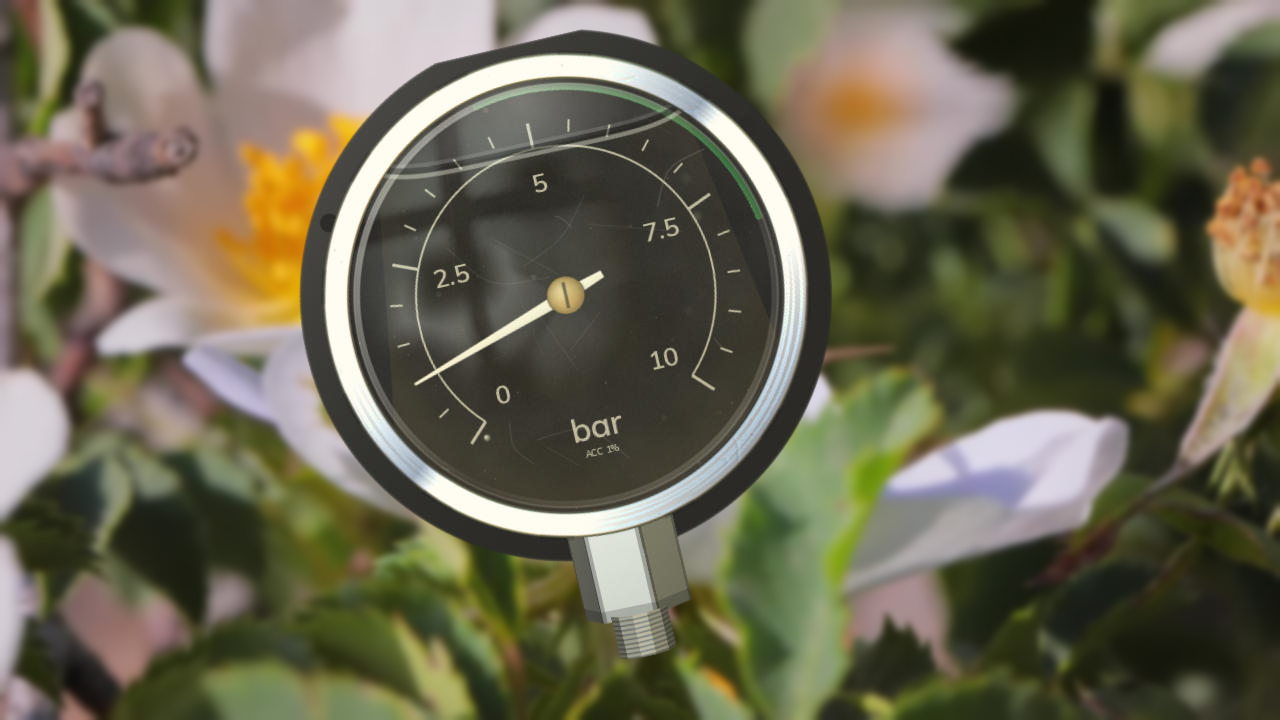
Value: {"value": 1, "unit": "bar"}
